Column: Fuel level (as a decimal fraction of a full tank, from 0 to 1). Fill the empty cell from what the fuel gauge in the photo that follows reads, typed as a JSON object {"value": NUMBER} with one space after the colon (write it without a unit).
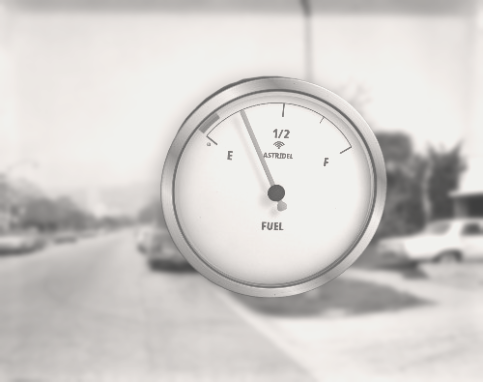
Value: {"value": 0.25}
